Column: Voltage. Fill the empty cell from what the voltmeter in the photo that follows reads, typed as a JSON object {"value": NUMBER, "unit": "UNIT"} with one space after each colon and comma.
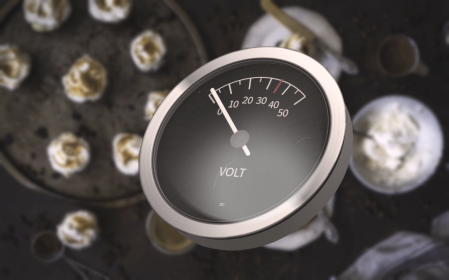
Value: {"value": 2.5, "unit": "V"}
